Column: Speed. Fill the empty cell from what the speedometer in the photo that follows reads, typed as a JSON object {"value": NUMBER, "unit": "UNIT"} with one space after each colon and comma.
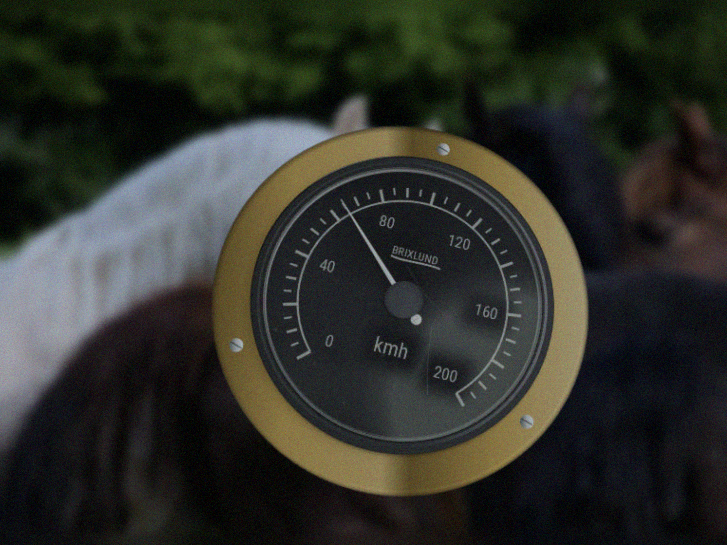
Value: {"value": 65, "unit": "km/h"}
